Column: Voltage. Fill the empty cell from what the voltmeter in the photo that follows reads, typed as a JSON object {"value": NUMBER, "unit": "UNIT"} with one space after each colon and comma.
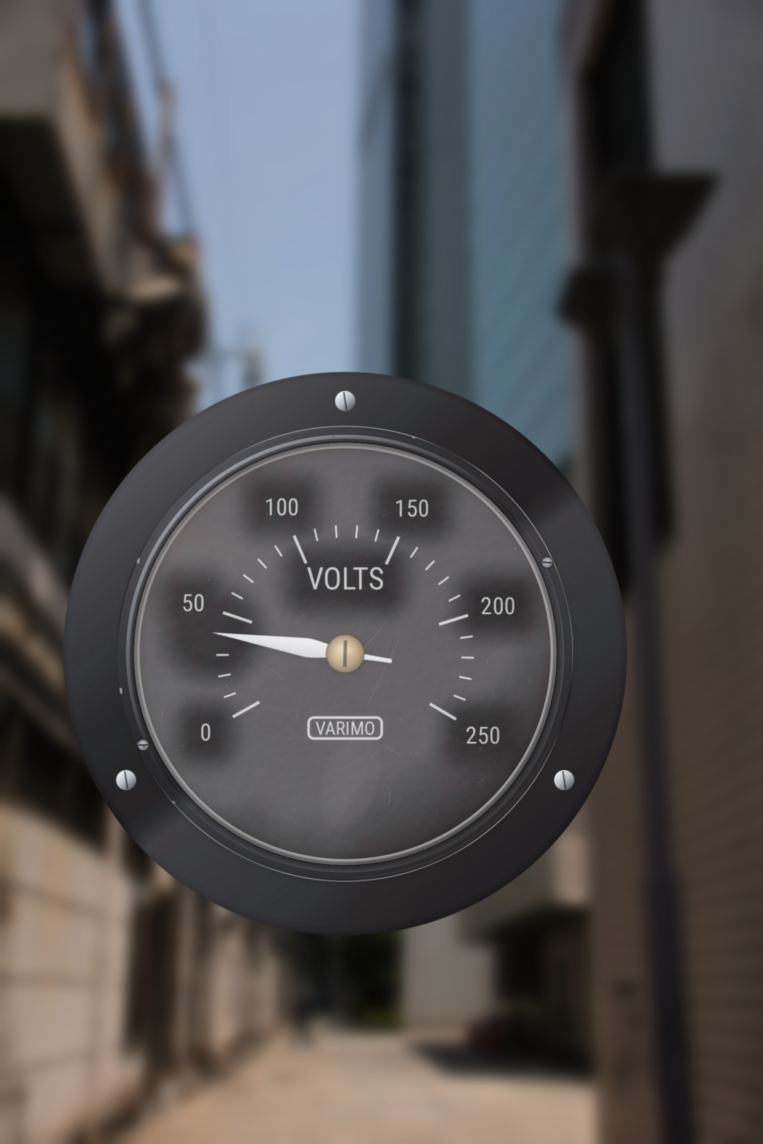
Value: {"value": 40, "unit": "V"}
